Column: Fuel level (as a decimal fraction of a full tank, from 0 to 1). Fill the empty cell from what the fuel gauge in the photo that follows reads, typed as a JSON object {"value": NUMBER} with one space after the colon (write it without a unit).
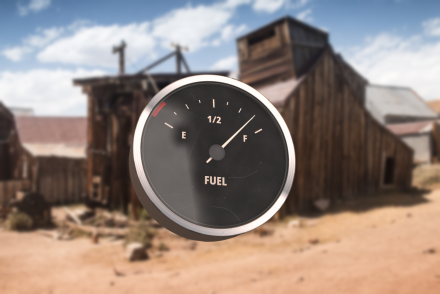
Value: {"value": 0.875}
